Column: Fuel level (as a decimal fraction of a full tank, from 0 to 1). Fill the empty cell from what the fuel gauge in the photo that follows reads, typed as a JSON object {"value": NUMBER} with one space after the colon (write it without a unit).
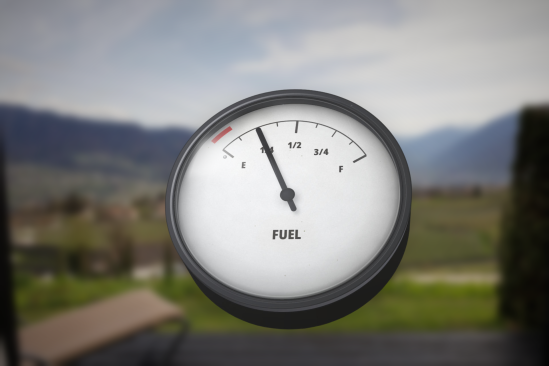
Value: {"value": 0.25}
